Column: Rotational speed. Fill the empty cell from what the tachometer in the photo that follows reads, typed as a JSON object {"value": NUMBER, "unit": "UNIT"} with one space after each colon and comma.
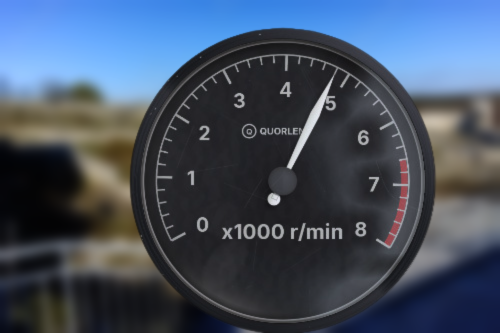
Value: {"value": 4800, "unit": "rpm"}
